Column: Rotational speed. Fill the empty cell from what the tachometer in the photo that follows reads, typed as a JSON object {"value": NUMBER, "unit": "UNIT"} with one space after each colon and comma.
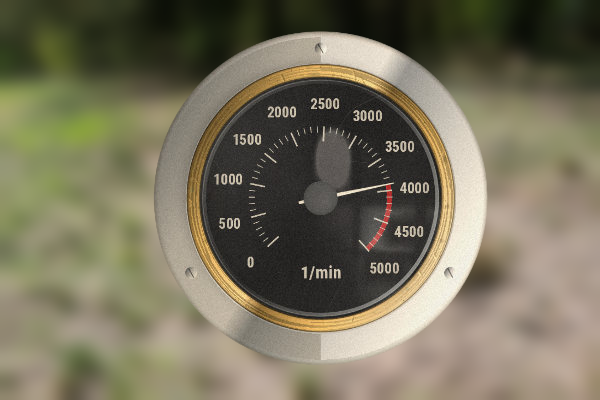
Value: {"value": 3900, "unit": "rpm"}
